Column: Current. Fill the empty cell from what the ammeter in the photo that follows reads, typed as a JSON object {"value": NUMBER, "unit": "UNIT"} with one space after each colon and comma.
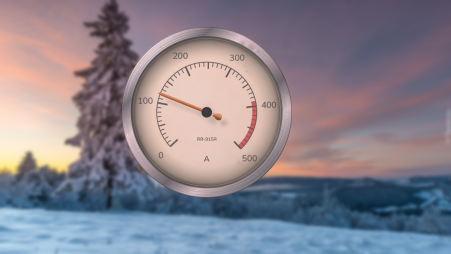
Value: {"value": 120, "unit": "A"}
